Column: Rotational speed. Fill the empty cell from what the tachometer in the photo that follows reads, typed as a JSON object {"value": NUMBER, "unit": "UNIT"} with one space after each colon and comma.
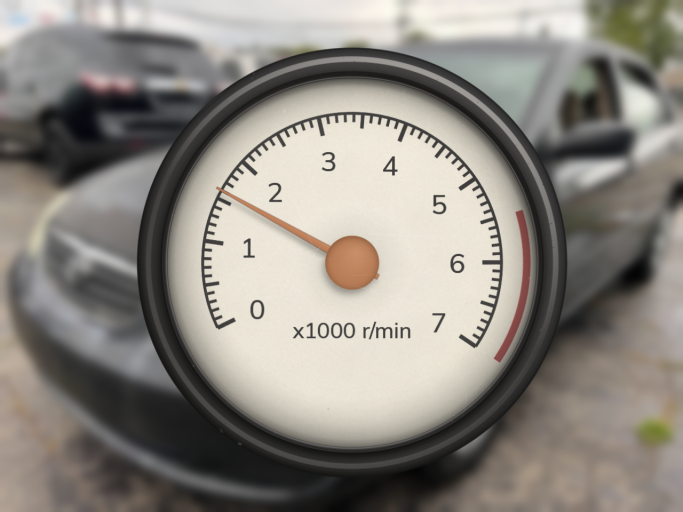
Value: {"value": 1600, "unit": "rpm"}
